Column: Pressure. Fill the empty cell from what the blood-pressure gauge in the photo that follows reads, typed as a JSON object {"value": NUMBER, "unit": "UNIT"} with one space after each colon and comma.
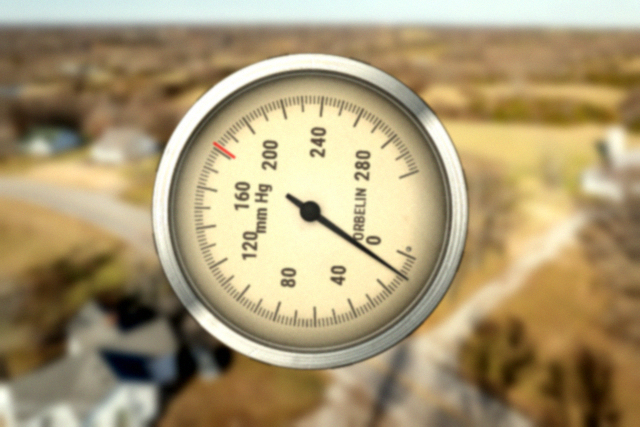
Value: {"value": 10, "unit": "mmHg"}
